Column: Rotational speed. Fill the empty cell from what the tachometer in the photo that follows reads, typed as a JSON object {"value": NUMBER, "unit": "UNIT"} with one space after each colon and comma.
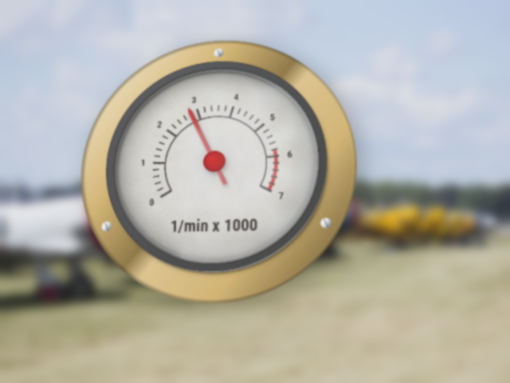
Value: {"value": 2800, "unit": "rpm"}
